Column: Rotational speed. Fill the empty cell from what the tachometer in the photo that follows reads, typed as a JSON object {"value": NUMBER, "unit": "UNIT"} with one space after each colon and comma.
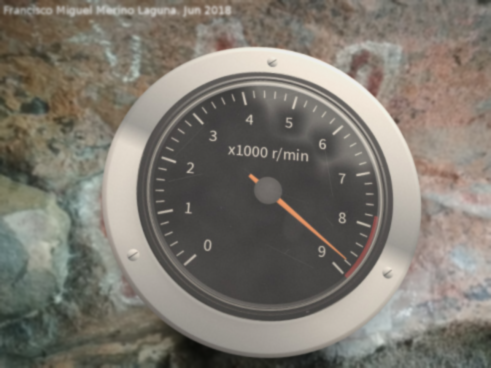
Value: {"value": 8800, "unit": "rpm"}
